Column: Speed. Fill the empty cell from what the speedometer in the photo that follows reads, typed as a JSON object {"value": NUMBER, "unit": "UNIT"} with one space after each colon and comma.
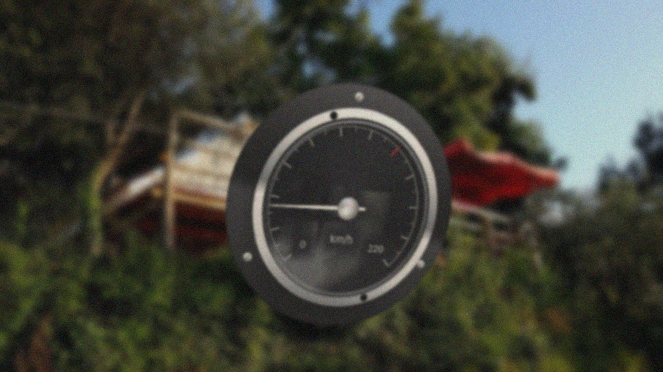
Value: {"value": 35, "unit": "km/h"}
